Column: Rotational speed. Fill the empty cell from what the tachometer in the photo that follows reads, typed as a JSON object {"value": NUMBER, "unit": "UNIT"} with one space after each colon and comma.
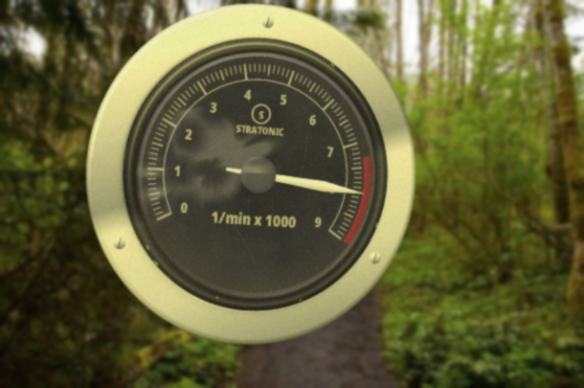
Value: {"value": 8000, "unit": "rpm"}
